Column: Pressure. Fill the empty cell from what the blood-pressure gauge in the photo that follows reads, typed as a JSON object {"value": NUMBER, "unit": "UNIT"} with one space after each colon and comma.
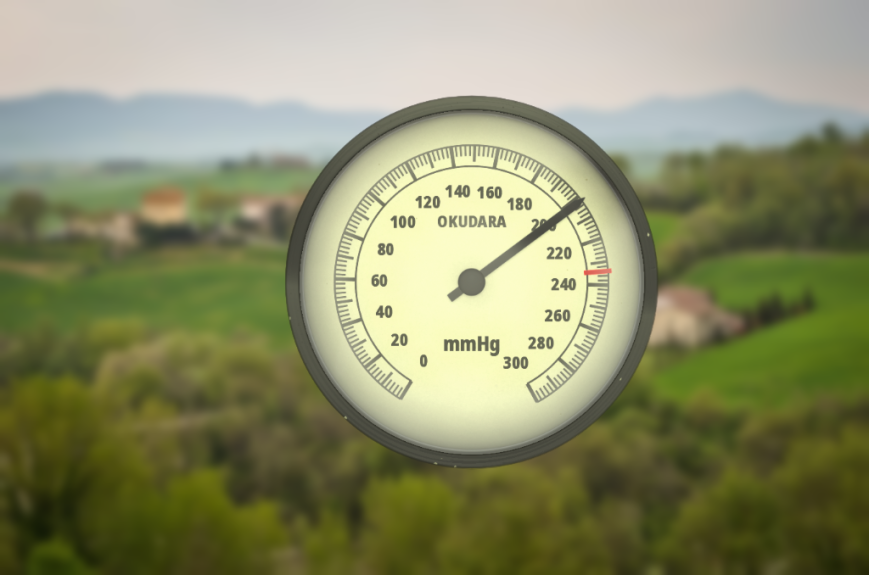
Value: {"value": 202, "unit": "mmHg"}
